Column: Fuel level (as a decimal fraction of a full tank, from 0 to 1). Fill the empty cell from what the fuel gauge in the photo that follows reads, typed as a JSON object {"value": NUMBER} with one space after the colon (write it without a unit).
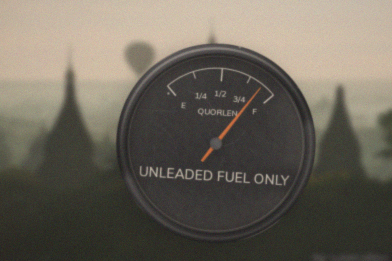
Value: {"value": 0.875}
